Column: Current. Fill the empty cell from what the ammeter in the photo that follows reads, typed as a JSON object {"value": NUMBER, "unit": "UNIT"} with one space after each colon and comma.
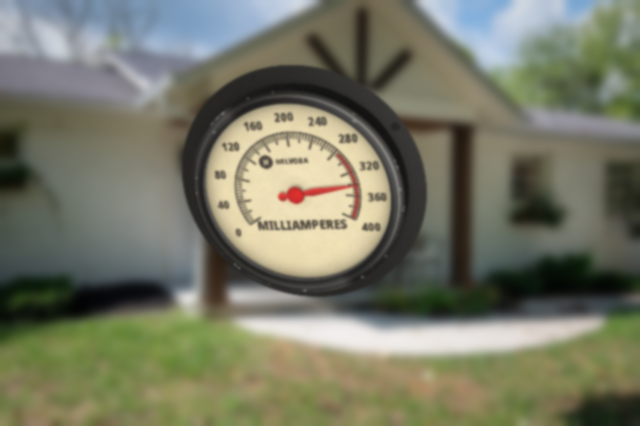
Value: {"value": 340, "unit": "mA"}
